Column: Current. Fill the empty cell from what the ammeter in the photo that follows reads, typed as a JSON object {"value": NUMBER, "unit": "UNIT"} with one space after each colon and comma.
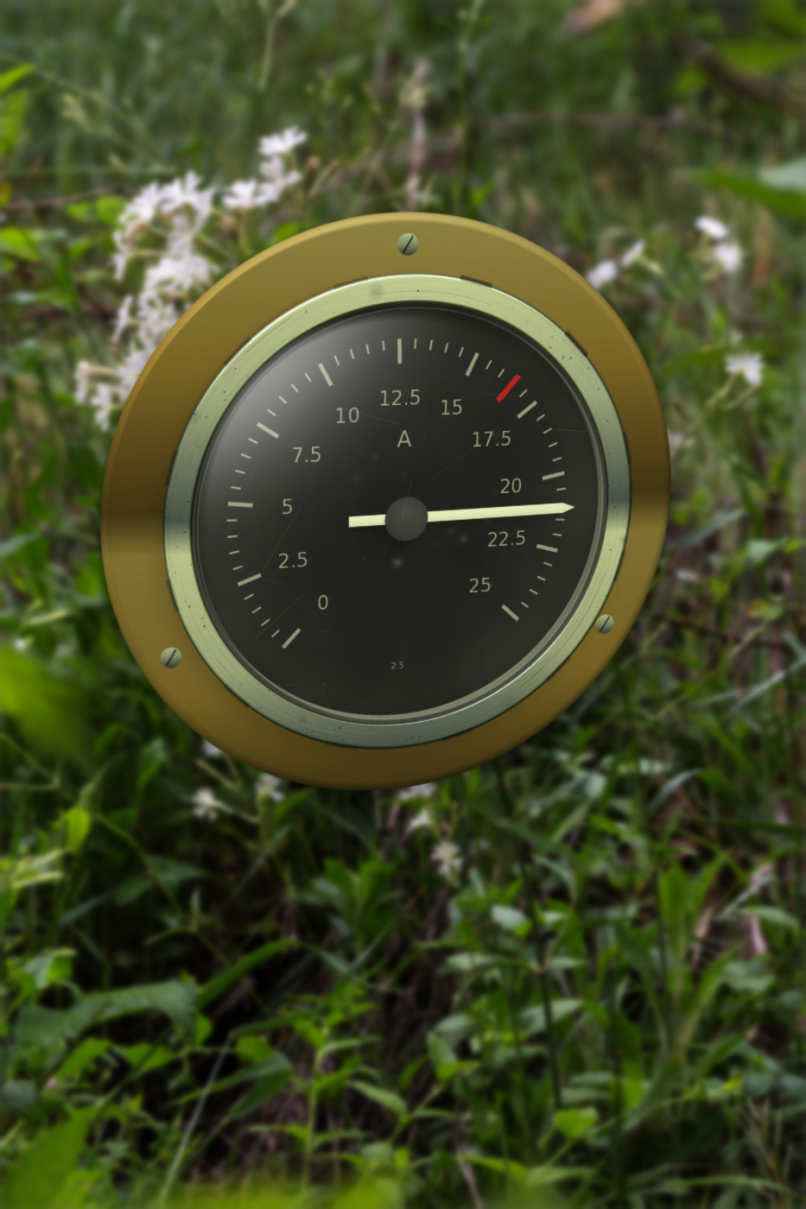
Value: {"value": 21, "unit": "A"}
